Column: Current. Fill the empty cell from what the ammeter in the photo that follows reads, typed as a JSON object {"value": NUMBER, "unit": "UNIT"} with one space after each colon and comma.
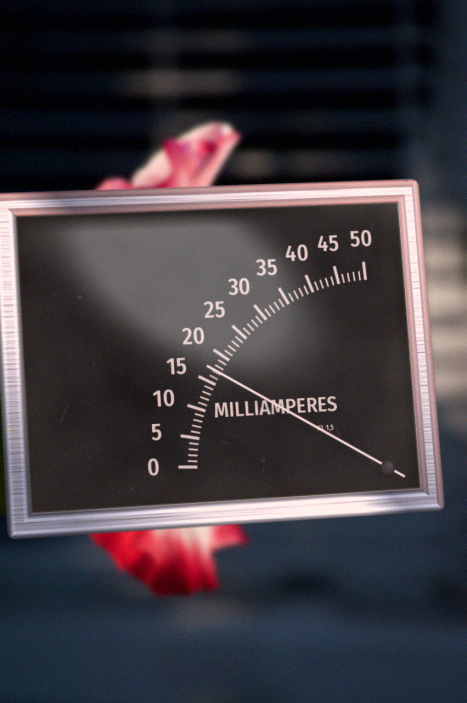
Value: {"value": 17, "unit": "mA"}
